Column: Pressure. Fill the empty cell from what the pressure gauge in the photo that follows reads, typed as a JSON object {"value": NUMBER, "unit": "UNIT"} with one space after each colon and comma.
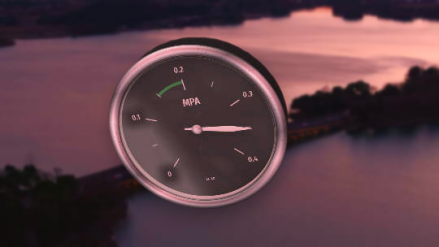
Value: {"value": 0.35, "unit": "MPa"}
